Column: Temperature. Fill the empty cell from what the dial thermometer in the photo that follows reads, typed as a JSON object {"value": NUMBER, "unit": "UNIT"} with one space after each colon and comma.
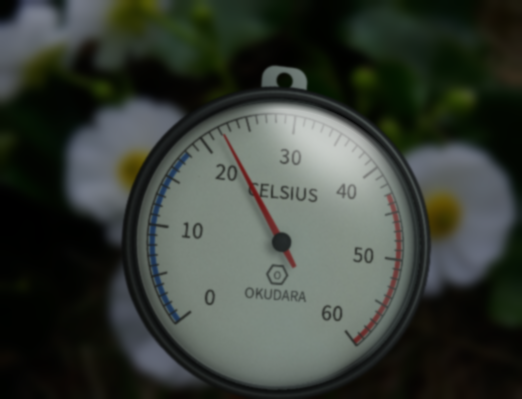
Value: {"value": 22, "unit": "°C"}
